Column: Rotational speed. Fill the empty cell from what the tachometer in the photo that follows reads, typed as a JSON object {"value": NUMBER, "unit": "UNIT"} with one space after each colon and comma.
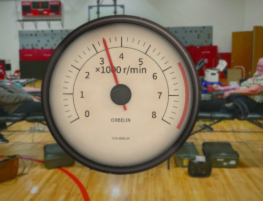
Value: {"value": 3400, "unit": "rpm"}
